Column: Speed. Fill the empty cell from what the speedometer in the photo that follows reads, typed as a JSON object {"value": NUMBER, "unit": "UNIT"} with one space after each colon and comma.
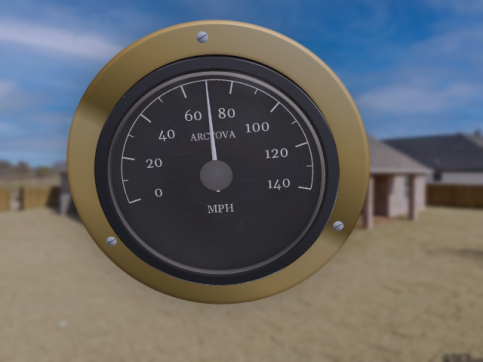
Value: {"value": 70, "unit": "mph"}
